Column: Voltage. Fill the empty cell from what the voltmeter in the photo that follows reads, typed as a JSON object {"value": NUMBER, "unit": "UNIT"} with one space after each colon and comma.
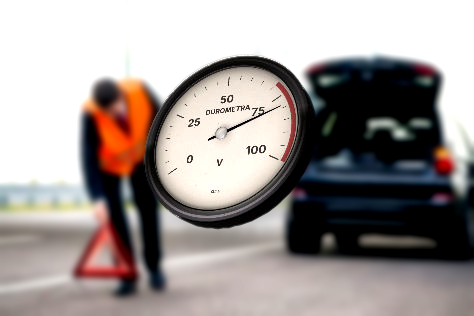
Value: {"value": 80, "unit": "V"}
